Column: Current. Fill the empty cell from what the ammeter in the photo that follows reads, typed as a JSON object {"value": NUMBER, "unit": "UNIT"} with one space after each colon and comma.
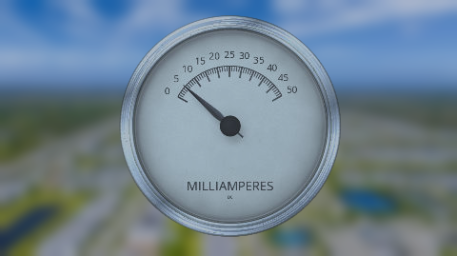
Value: {"value": 5, "unit": "mA"}
